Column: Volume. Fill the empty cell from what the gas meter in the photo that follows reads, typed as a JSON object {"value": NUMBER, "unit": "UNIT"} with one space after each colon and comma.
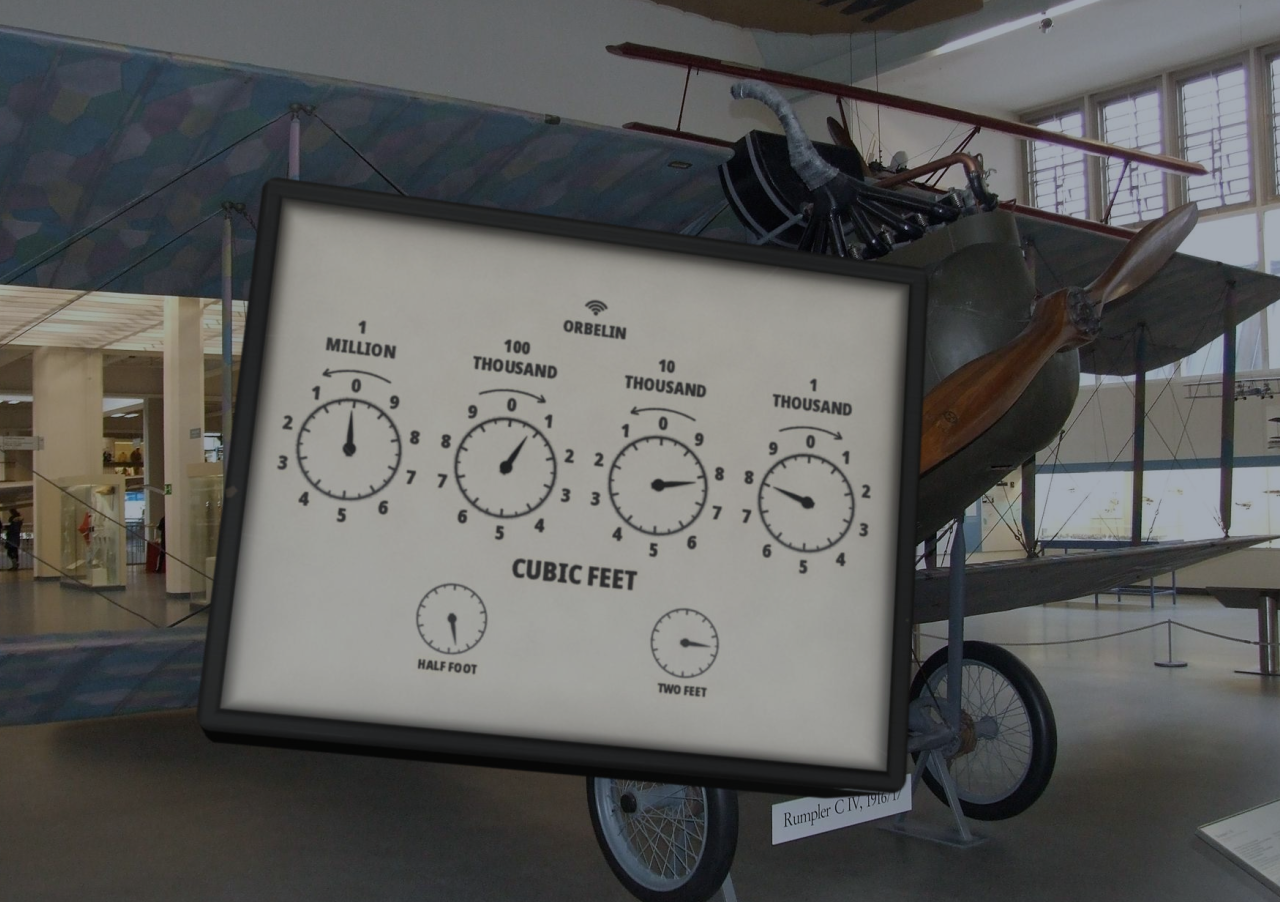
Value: {"value": 7800, "unit": "ft³"}
